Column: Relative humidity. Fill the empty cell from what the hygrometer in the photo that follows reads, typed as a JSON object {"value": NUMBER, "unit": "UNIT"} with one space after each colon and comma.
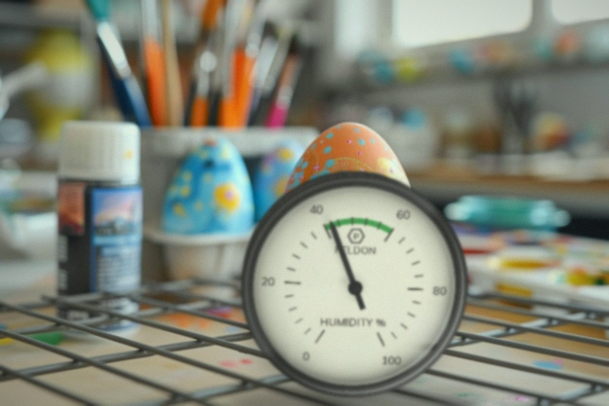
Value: {"value": 42, "unit": "%"}
